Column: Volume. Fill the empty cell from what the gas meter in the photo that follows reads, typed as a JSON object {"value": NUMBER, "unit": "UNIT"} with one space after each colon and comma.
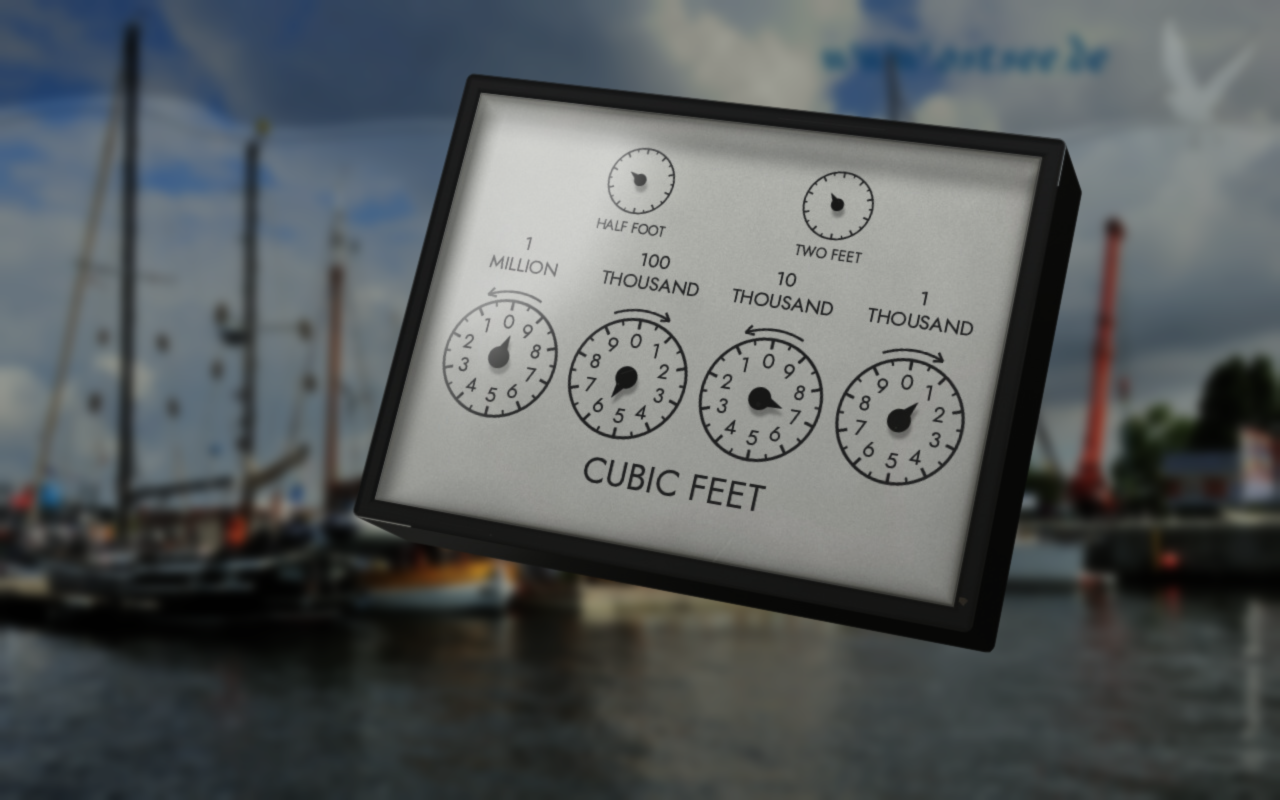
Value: {"value": 957100, "unit": "ft³"}
